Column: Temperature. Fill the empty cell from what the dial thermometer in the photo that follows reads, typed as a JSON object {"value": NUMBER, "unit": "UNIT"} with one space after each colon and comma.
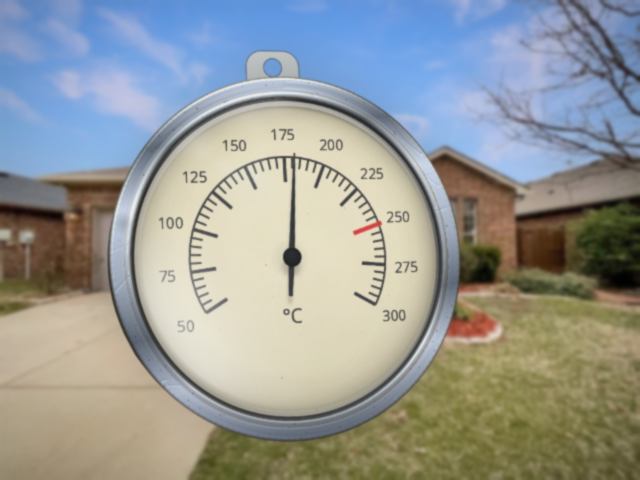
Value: {"value": 180, "unit": "°C"}
